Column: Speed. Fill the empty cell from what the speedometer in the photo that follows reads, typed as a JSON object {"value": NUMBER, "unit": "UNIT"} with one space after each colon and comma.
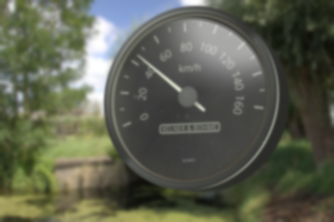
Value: {"value": 45, "unit": "km/h"}
